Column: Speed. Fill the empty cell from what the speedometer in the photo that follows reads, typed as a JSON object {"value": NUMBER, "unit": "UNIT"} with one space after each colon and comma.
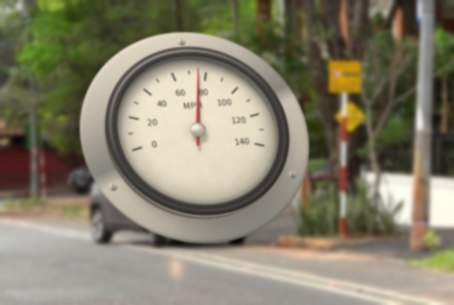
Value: {"value": 75, "unit": "mph"}
